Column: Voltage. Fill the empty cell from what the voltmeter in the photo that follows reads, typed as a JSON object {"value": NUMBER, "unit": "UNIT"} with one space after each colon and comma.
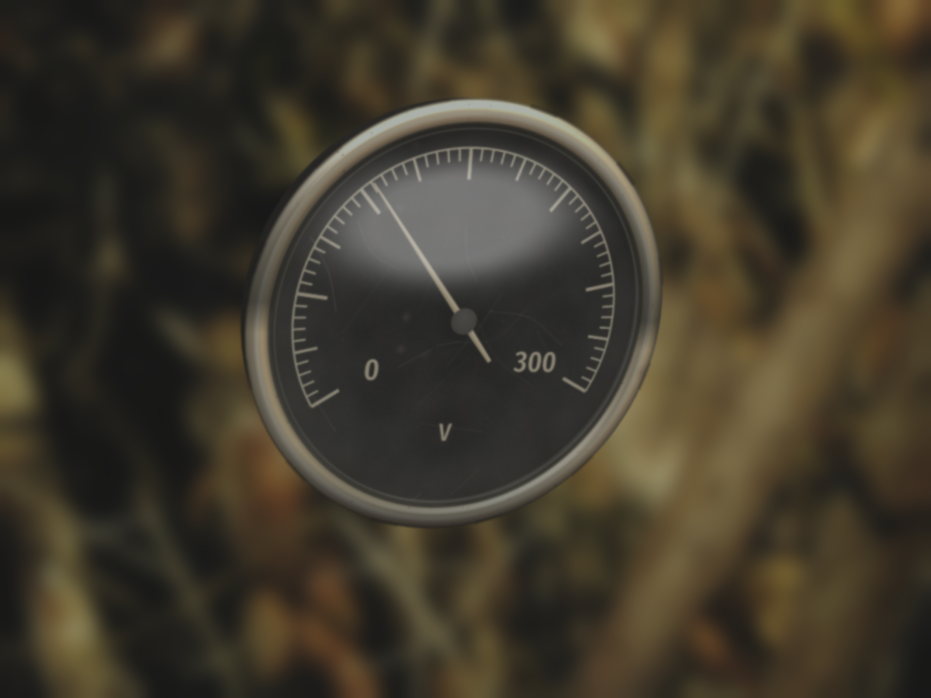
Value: {"value": 105, "unit": "V"}
